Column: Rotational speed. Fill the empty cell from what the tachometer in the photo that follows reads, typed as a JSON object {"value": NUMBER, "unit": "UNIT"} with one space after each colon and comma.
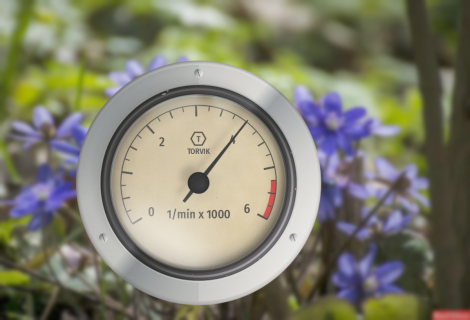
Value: {"value": 4000, "unit": "rpm"}
